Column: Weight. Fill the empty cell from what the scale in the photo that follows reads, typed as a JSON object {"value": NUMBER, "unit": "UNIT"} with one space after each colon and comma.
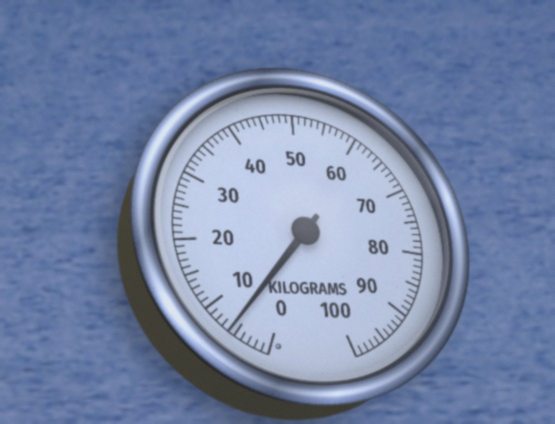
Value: {"value": 6, "unit": "kg"}
